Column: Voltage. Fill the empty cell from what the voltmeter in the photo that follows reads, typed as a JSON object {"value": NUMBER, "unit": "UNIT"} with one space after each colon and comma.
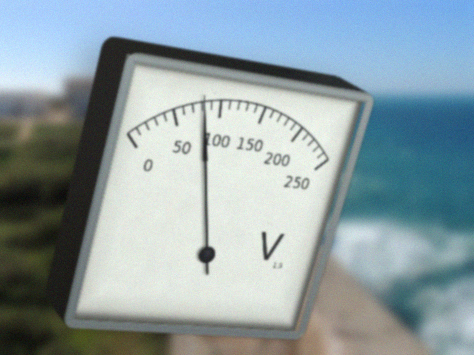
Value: {"value": 80, "unit": "V"}
